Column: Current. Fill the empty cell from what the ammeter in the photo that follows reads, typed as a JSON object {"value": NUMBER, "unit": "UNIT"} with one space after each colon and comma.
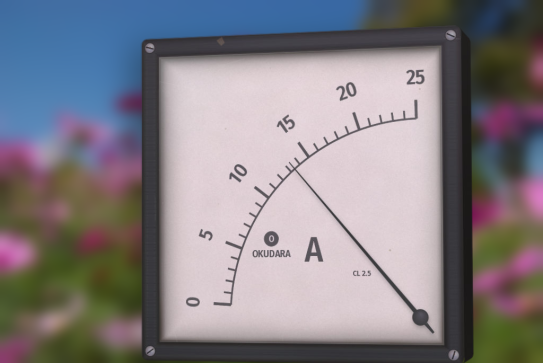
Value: {"value": 13.5, "unit": "A"}
